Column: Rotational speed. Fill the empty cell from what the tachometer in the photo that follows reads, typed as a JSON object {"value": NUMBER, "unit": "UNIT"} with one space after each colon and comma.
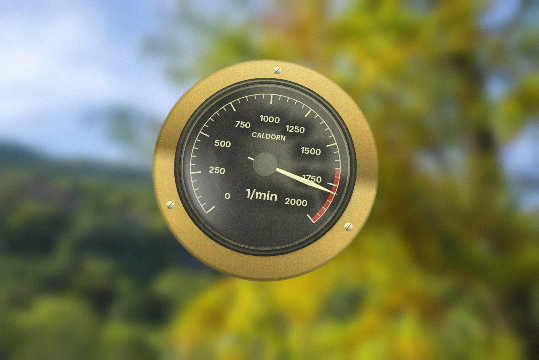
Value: {"value": 1800, "unit": "rpm"}
